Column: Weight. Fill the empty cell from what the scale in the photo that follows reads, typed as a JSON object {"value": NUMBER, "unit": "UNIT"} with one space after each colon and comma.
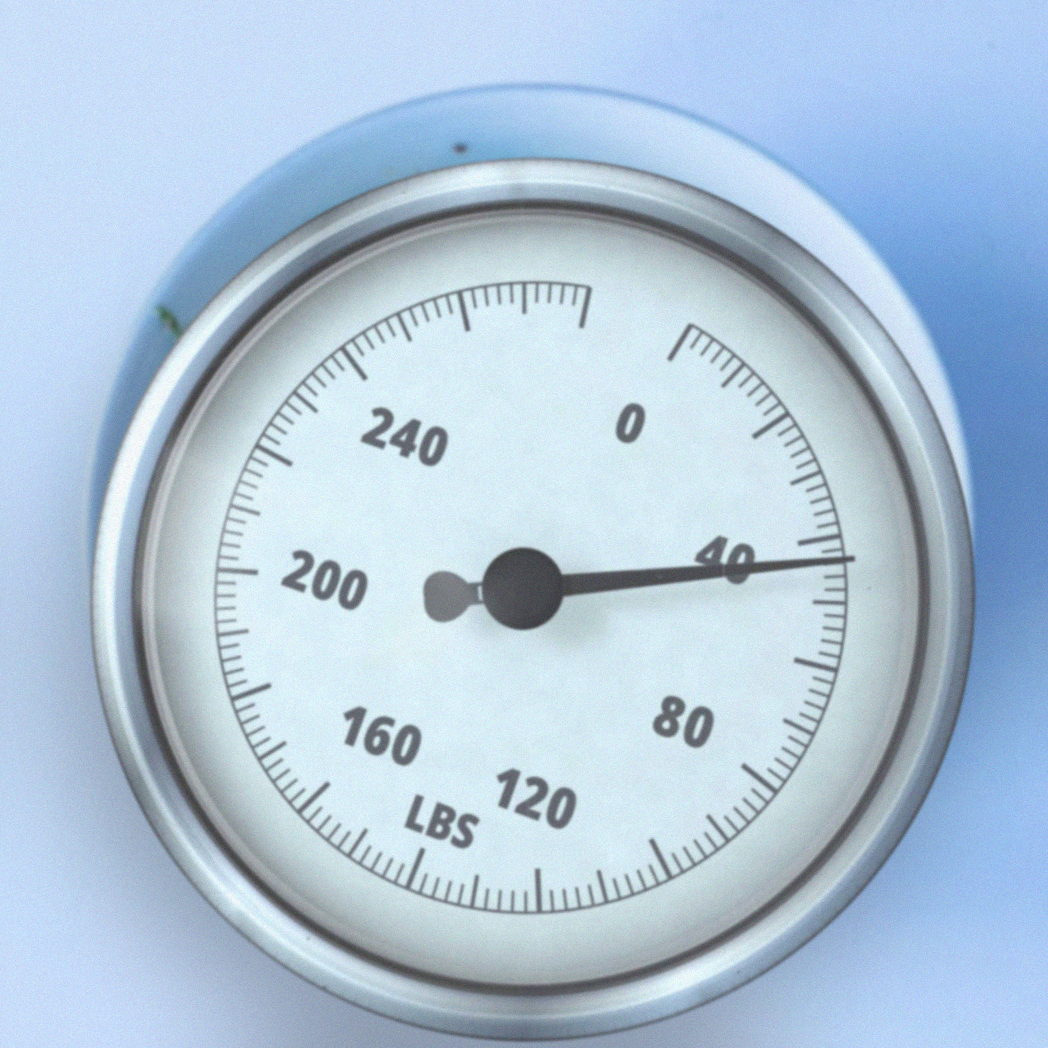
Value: {"value": 44, "unit": "lb"}
